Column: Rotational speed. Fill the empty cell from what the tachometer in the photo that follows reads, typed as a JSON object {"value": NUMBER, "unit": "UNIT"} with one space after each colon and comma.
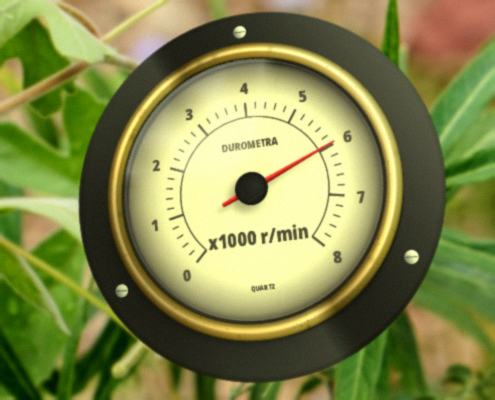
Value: {"value": 6000, "unit": "rpm"}
